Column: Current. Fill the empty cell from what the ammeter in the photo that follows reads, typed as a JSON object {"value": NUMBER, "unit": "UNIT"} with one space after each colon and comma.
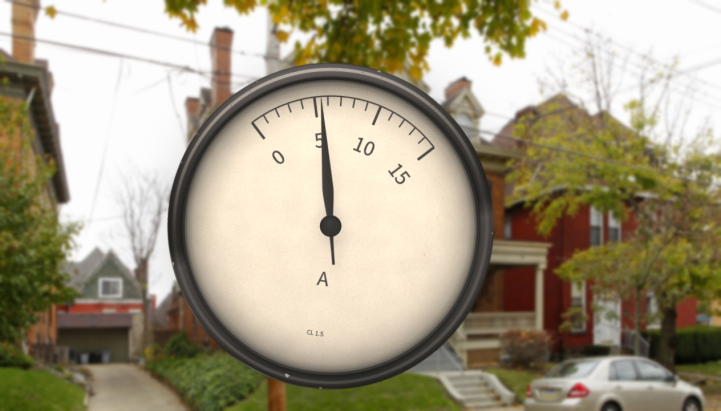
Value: {"value": 5.5, "unit": "A"}
